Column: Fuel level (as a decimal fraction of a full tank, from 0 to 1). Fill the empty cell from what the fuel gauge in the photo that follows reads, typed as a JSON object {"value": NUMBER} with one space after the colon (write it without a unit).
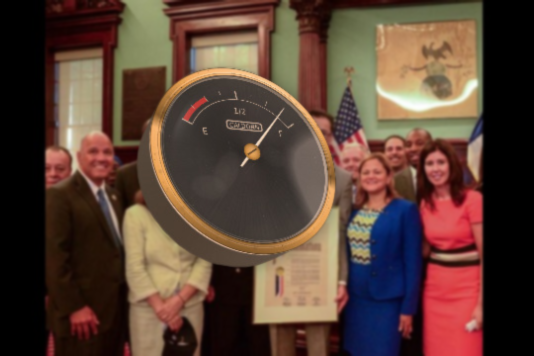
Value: {"value": 0.875}
